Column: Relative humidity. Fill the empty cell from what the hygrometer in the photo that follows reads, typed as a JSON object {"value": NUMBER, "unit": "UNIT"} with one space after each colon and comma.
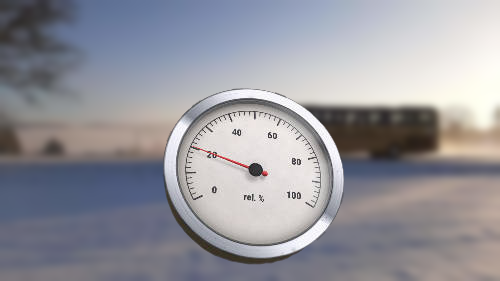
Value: {"value": 20, "unit": "%"}
